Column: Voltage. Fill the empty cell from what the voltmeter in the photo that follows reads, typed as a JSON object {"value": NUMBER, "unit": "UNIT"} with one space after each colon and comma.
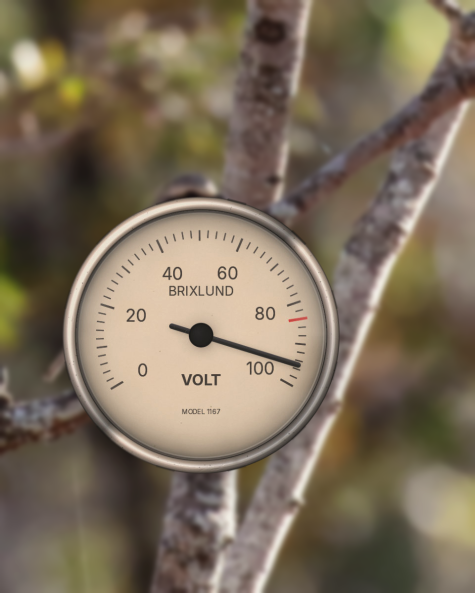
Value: {"value": 95, "unit": "V"}
